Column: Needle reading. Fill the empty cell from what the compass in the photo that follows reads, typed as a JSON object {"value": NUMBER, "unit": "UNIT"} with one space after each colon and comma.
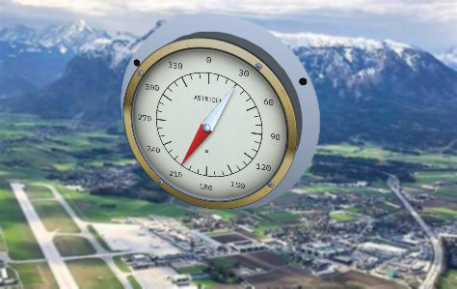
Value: {"value": 210, "unit": "°"}
